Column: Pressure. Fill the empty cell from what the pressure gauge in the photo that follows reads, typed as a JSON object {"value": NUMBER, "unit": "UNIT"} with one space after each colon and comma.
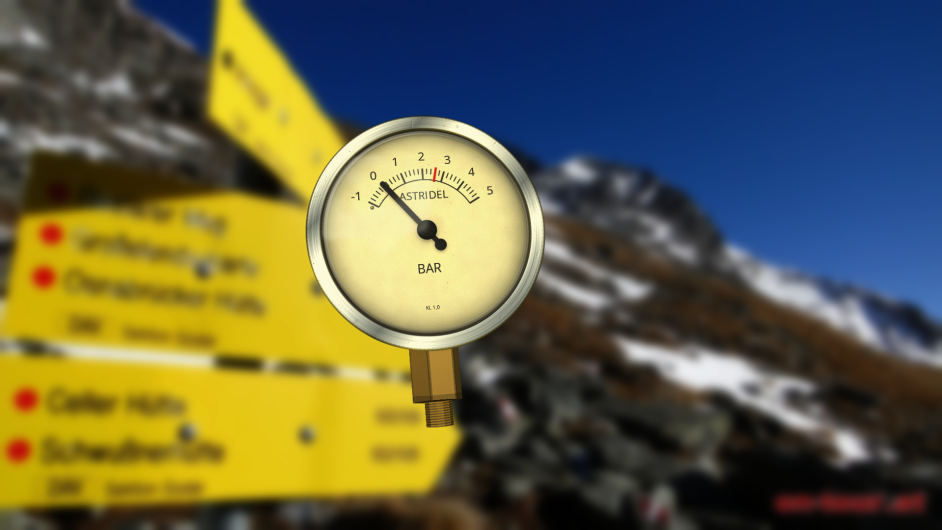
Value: {"value": 0, "unit": "bar"}
